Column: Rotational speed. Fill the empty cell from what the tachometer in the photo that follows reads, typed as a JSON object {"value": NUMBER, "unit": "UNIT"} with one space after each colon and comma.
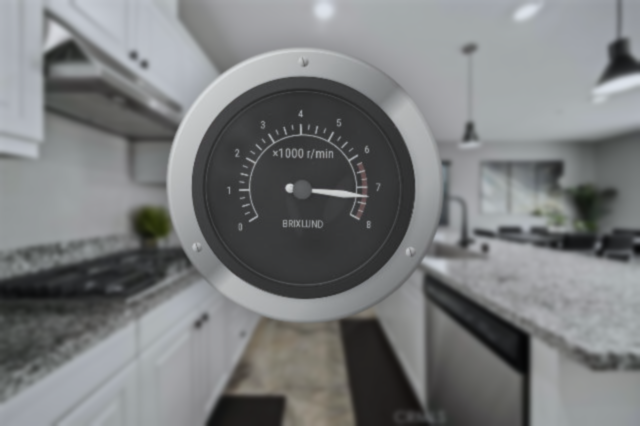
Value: {"value": 7250, "unit": "rpm"}
